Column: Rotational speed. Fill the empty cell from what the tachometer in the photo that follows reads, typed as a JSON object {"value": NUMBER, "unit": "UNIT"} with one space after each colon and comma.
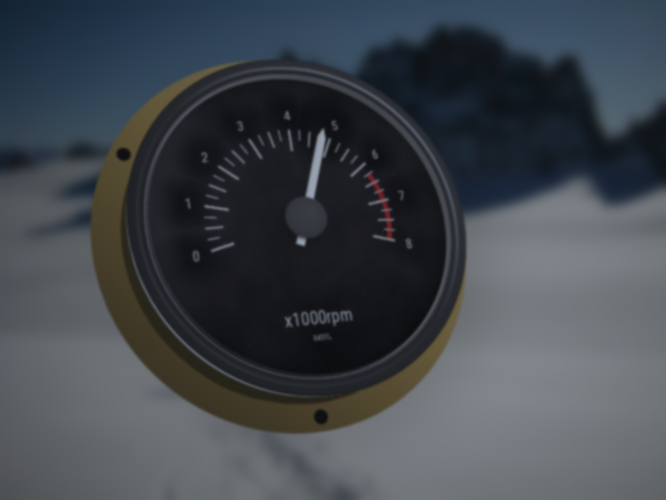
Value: {"value": 4750, "unit": "rpm"}
